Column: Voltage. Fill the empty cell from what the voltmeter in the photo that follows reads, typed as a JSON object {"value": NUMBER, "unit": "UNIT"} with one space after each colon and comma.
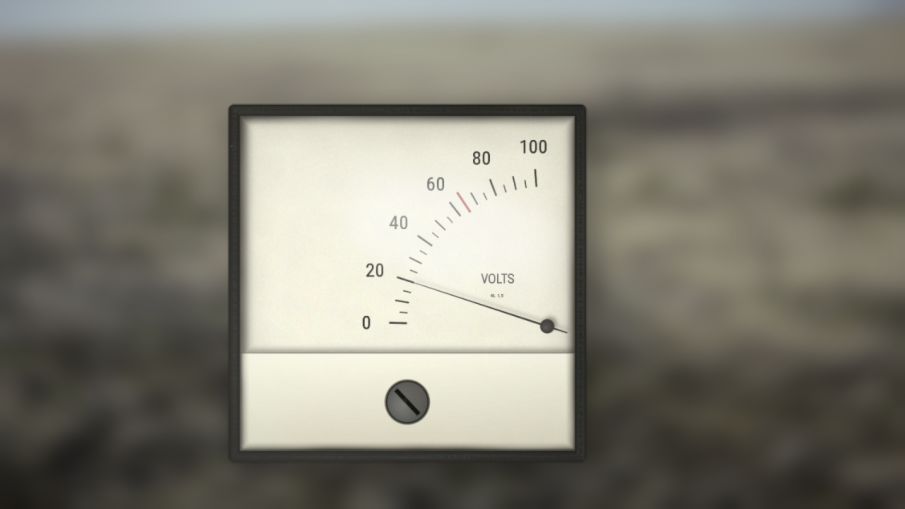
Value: {"value": 20, "unit": "V"}
